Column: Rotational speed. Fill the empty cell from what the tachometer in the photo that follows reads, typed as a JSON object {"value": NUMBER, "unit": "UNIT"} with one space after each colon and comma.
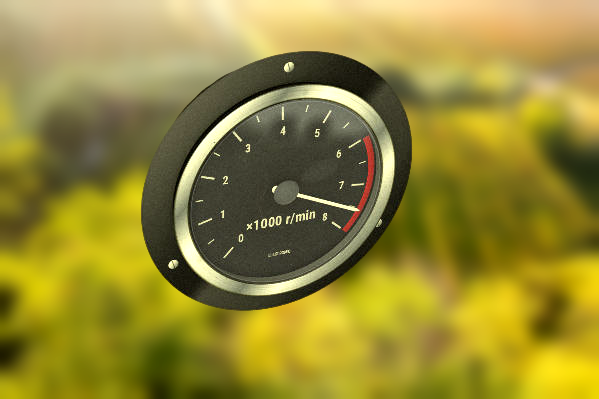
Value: {"value": 7500, "unit": "rpm"}
